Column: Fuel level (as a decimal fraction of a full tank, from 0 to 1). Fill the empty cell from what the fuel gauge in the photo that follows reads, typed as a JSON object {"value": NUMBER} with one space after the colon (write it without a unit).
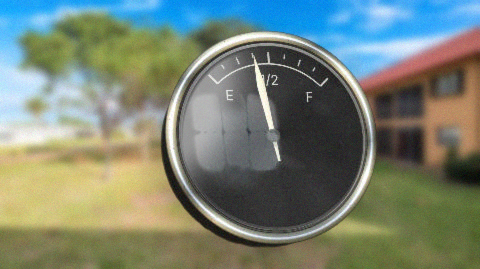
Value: {"value": 0.375}
